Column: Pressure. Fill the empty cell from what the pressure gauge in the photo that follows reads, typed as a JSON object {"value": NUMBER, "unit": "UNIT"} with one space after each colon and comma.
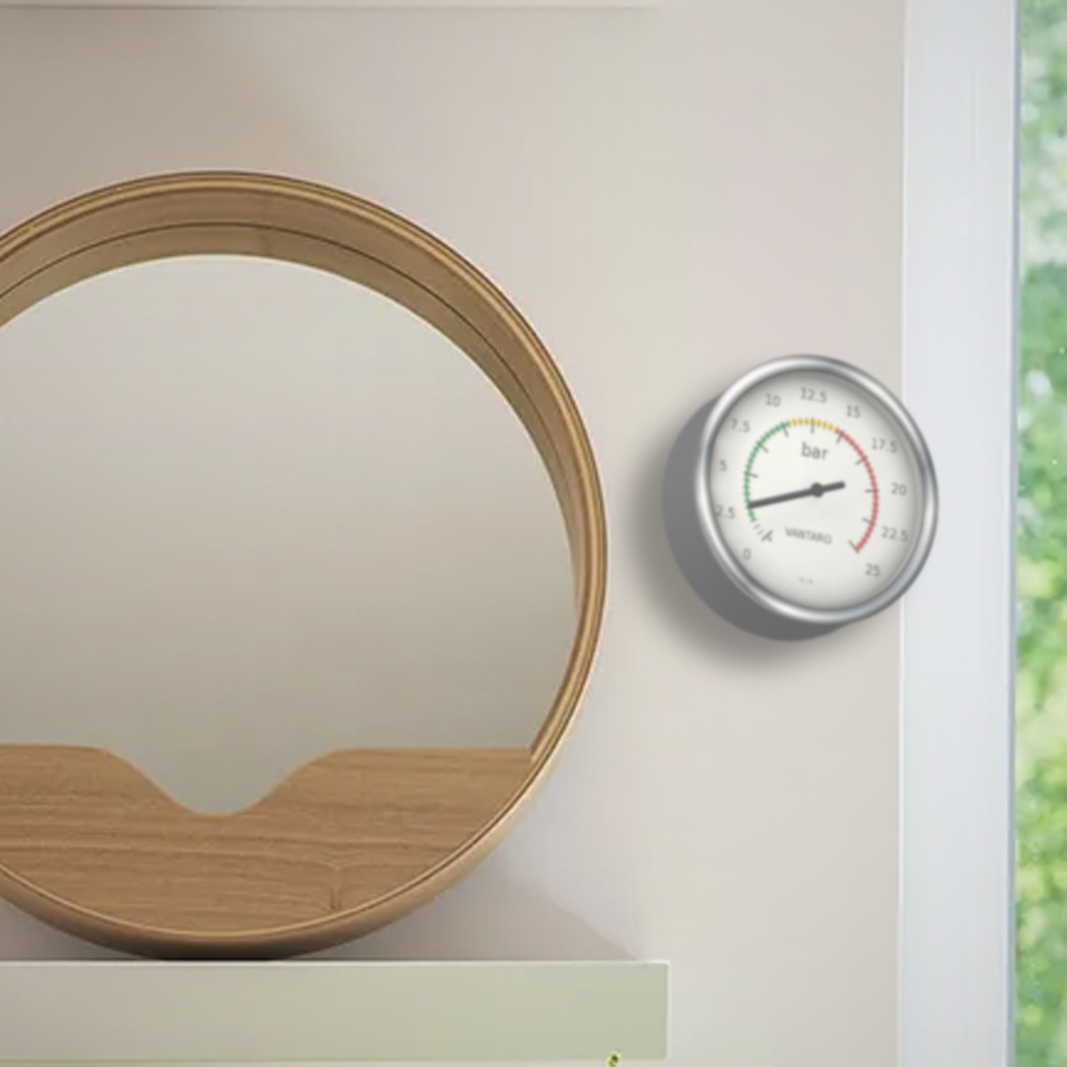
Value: {"value": 2.5, "unit": "bar"}
